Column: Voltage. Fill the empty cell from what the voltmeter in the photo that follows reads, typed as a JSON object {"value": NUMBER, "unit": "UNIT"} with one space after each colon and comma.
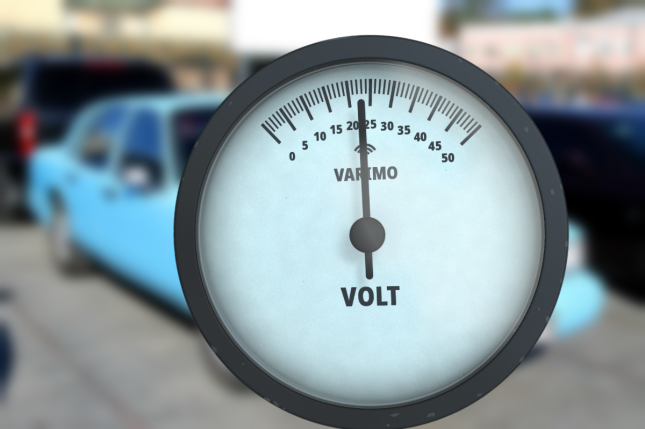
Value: {"value": 23, "unit": "V"}
